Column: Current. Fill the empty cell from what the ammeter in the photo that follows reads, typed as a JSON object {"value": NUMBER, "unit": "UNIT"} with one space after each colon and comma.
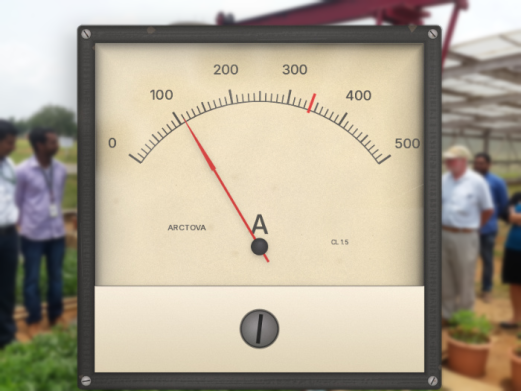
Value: {"value": 110, "unit": "A"}
